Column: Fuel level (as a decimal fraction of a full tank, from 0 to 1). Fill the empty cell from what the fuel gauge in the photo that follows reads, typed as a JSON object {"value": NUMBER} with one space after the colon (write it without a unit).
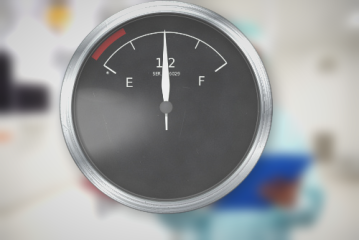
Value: {"value": 0.5}
